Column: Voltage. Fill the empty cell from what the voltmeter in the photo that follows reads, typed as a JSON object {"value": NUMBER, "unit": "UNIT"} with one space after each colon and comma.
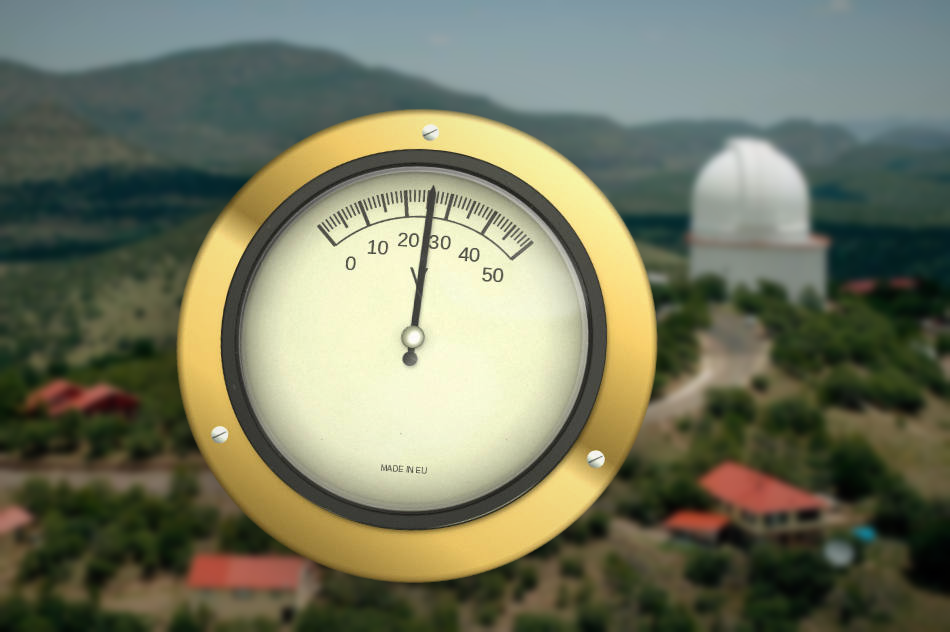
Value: {"value": 26, "unit": "V"}
